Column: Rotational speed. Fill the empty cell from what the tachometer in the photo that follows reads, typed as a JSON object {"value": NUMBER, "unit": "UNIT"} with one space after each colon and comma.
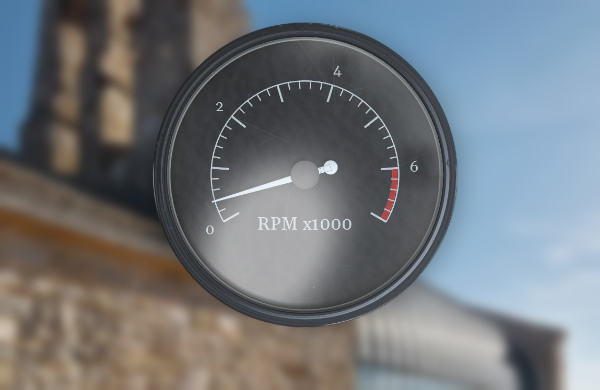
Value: {"value": 400, "unit": "rpm"}
